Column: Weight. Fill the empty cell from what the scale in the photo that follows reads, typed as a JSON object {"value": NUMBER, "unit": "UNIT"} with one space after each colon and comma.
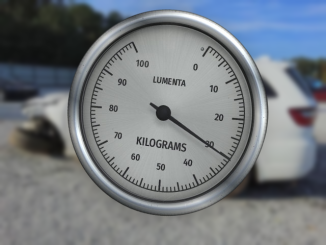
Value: {"value": 30, "unit": "kg"}
